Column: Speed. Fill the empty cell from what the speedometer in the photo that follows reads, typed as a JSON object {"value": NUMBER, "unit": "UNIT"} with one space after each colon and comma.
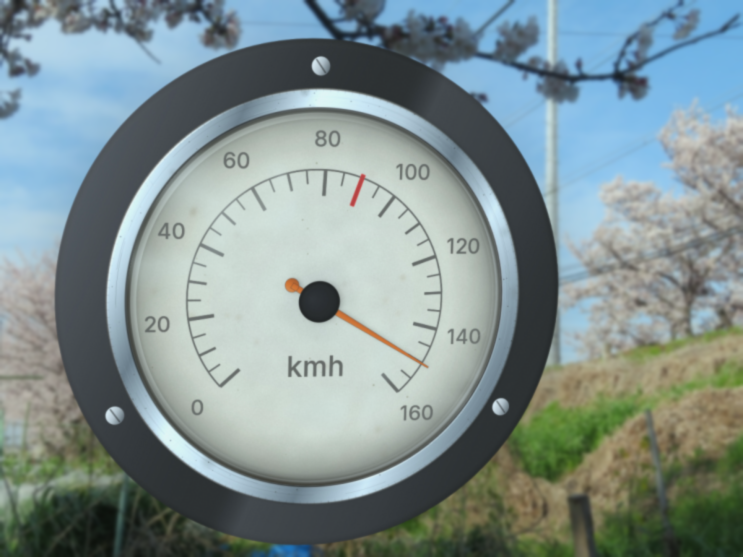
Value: {"value": 150, "unit": "km/h"}
